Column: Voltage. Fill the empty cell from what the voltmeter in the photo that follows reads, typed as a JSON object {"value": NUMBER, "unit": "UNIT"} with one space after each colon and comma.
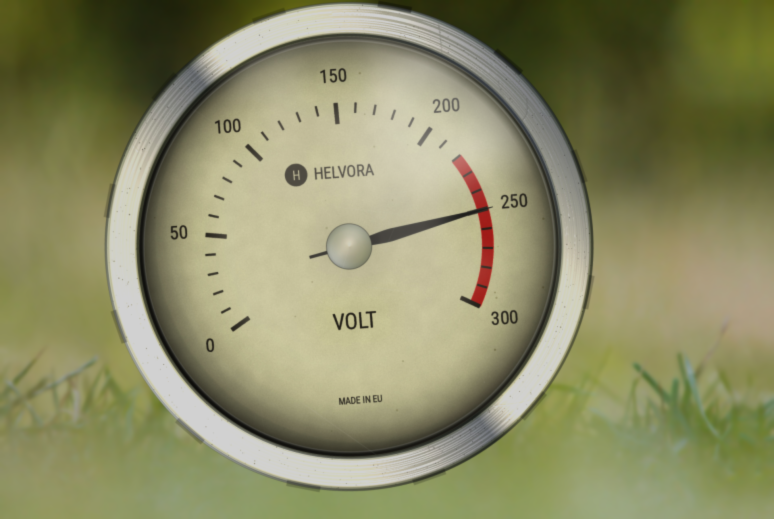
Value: {"value": 250, "unit": "V"}
